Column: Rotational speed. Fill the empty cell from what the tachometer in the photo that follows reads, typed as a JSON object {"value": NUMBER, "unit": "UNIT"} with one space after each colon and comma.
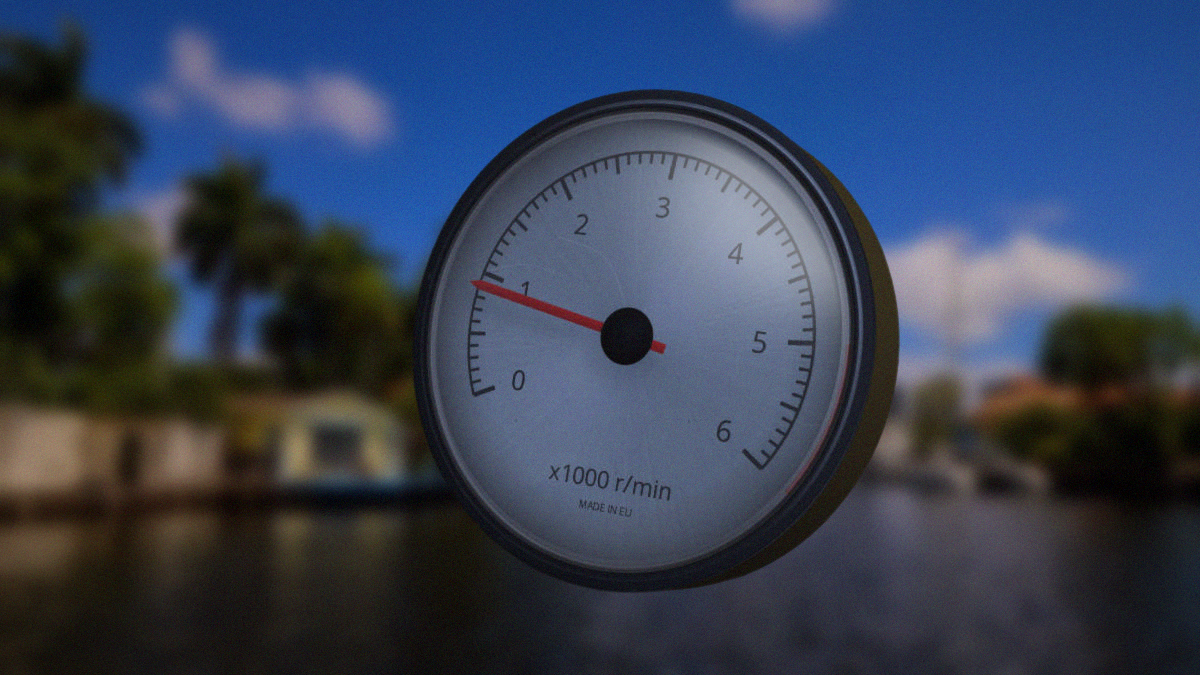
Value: {"value": 900, "unit": "rpm"}
